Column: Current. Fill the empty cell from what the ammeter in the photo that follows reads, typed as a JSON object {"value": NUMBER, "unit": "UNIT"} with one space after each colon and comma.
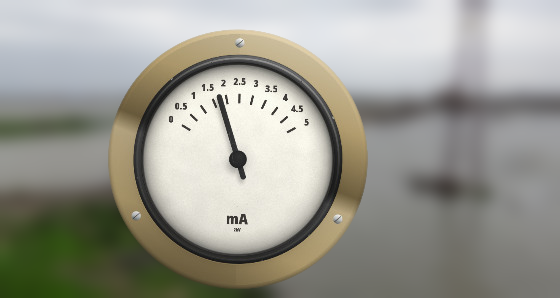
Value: {"value": 1.75, "unit": "mA"}
